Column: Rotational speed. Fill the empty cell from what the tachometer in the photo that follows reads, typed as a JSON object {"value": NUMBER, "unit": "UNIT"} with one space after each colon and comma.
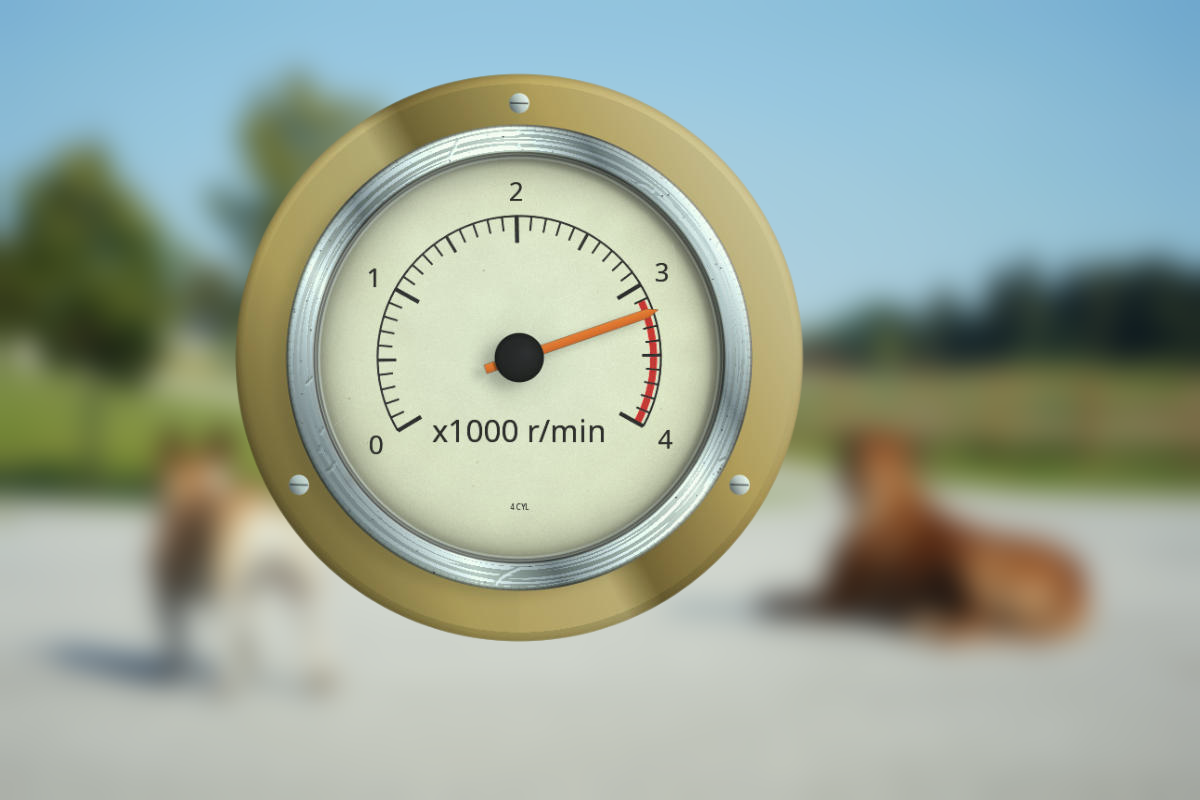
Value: {"value": 3200, "unit": "rpm"}
